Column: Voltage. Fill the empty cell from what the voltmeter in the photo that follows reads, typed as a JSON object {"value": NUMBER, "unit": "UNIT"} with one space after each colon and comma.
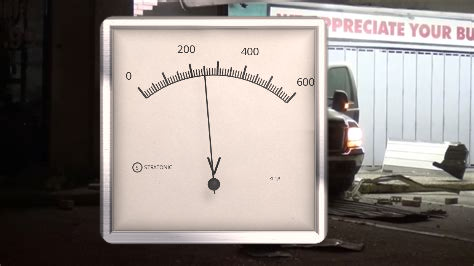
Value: {"value": 250, "unit": "V"}
